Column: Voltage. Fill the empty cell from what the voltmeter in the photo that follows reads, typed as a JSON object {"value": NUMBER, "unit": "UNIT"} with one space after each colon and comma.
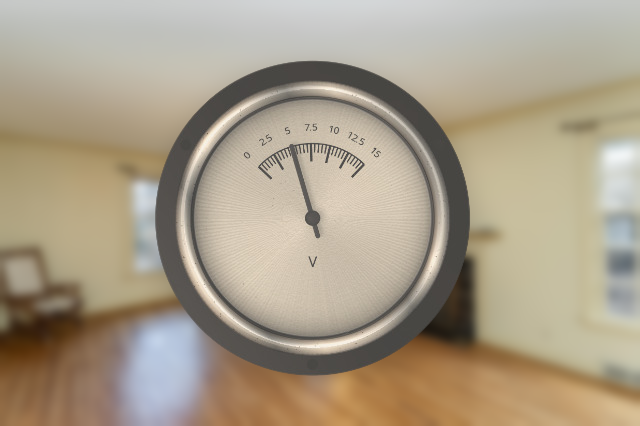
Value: {"value": 5, "unit": "V"}
